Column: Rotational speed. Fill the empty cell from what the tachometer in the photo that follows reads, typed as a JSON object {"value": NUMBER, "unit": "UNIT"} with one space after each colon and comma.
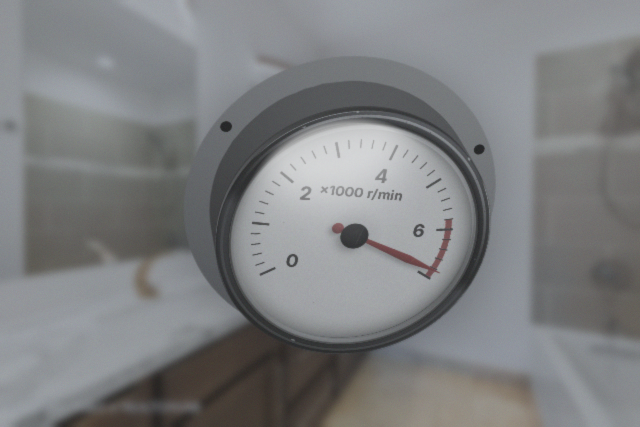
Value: {"value": 6800, "unit": "rpm"}
